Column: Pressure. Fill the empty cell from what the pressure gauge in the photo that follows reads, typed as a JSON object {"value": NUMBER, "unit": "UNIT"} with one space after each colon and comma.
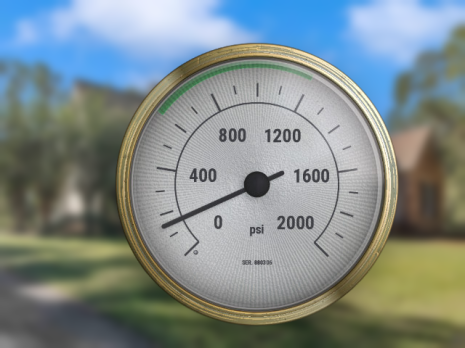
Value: {"value": 150, "unit": "psi"}
